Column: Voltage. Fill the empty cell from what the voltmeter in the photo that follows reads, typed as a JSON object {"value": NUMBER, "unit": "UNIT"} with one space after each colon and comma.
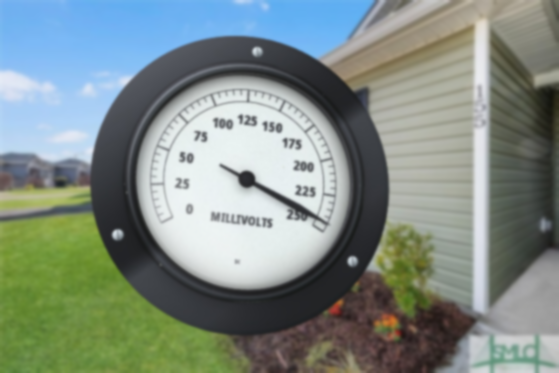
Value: {"value": 245, "unit": "mV"}
